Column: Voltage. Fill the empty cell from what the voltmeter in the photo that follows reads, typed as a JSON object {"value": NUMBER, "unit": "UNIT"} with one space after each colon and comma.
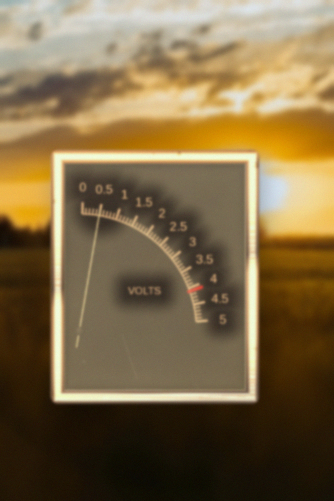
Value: {"value": 0.5, "unit": "V"}
